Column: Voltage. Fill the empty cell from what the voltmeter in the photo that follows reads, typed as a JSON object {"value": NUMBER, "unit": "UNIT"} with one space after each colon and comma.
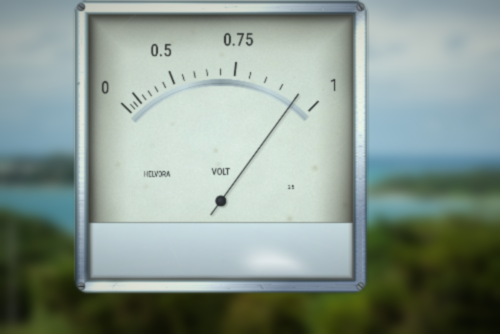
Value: {"value": 0.95, "unit": "V"}
